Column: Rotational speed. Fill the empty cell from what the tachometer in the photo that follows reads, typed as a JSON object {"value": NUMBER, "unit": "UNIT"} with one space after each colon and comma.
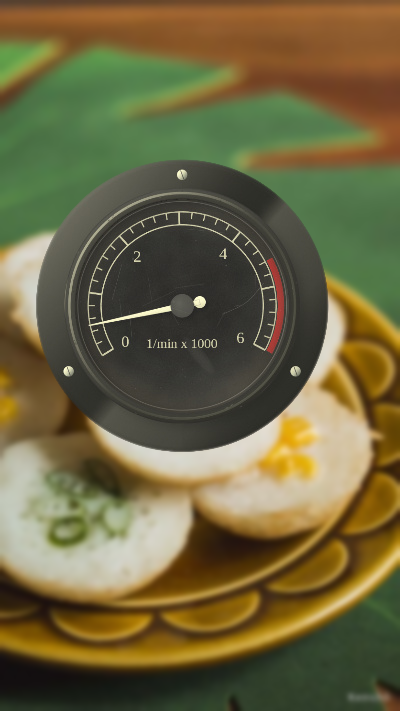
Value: {"value": 500, "unit": "rpm"}
